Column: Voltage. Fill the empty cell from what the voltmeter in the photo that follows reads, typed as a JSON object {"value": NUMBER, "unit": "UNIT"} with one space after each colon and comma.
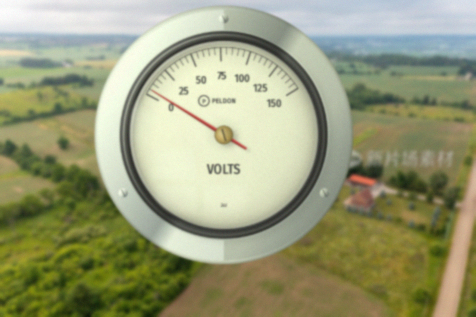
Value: {"value": 5, "unit": "V"}
